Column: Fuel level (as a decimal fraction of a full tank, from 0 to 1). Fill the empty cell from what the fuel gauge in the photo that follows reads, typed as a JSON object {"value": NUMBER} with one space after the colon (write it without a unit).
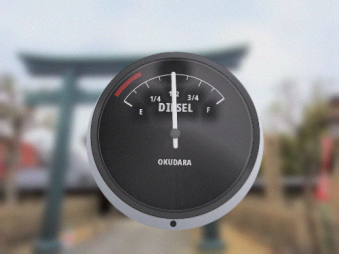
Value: {"value": 0.5}
